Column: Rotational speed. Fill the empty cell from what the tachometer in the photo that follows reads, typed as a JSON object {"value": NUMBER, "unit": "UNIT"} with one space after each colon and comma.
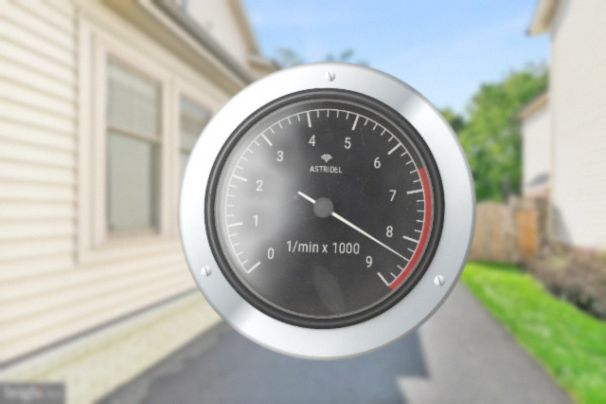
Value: {"value": 8400, "unit": "rpm"}
